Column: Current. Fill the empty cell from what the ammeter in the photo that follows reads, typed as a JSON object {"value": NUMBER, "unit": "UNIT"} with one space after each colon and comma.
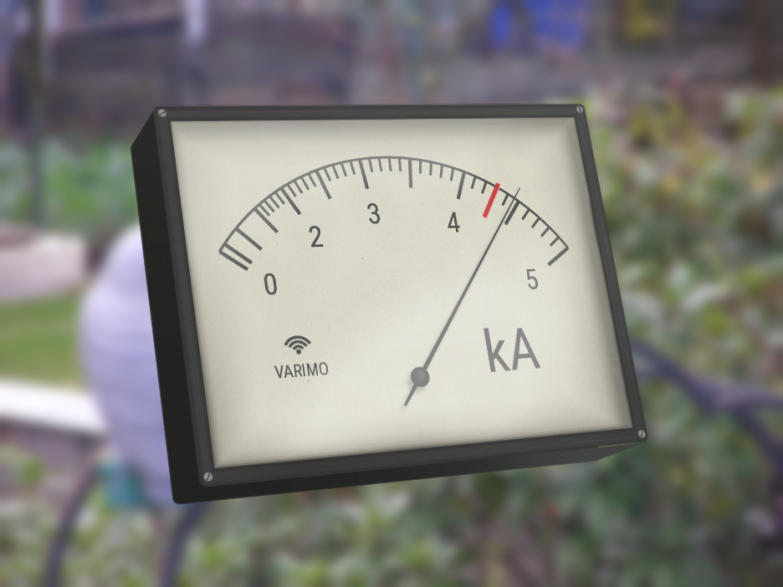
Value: {"value": 4.45, "unit": "kA"}
